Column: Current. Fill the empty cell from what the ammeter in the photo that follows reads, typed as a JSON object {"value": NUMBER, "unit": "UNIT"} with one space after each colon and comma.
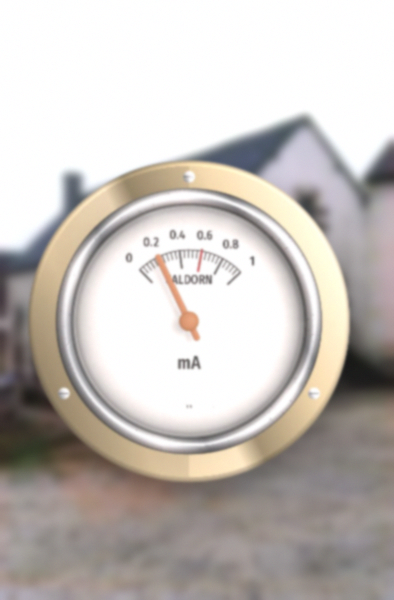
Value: {"value": 0.2, "unit": "mA"}
